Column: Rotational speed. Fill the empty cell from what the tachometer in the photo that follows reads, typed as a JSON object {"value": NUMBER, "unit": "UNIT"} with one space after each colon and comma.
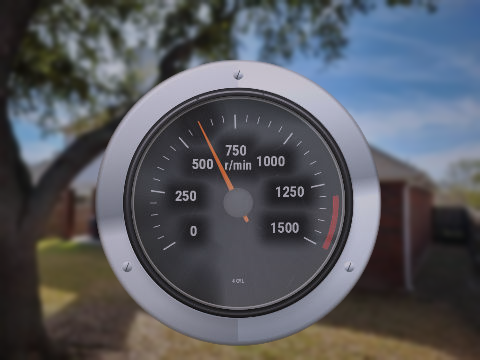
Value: {"value": 600, "unit": "rpm"}
